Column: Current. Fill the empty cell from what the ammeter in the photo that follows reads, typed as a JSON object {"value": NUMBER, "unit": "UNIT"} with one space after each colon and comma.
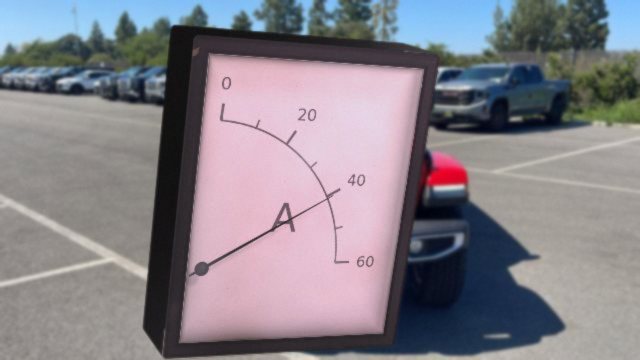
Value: {"value": 40, "unit": "A"}
